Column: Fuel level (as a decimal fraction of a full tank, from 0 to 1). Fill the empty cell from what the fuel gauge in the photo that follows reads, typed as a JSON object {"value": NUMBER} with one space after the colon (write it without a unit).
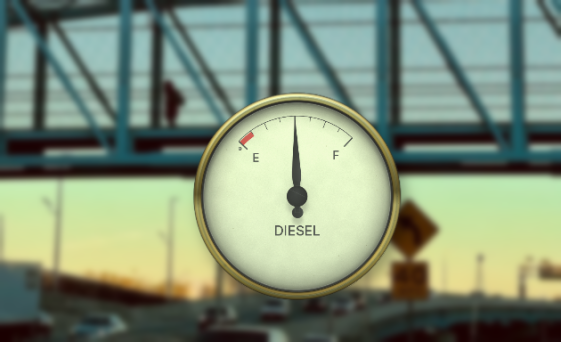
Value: {"value": 0.5}
